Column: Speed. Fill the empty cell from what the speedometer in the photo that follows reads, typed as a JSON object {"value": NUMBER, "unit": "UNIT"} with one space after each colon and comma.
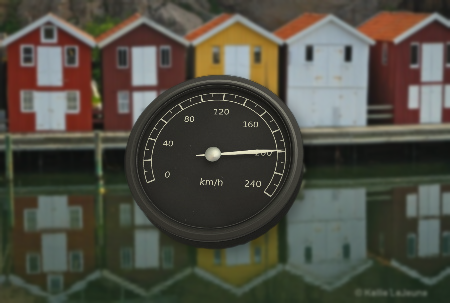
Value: {"value": 200, "unit": "km/h"}
